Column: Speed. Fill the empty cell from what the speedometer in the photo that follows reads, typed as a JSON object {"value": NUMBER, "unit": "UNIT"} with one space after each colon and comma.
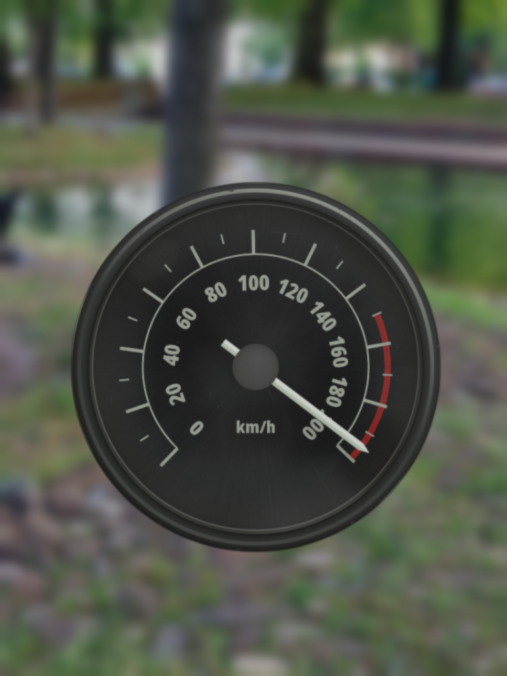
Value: {"value": 195, "unit": "km/h"}
